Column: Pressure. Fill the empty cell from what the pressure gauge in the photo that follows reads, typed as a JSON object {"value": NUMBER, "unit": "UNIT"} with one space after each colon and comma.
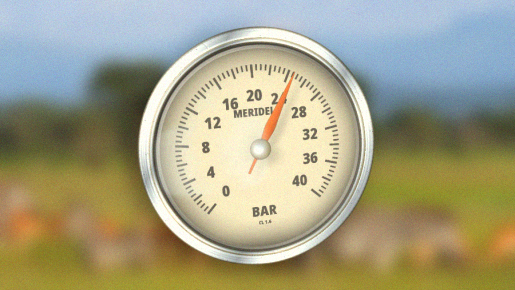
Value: {"value": 24.5, "unit": "bar"}
